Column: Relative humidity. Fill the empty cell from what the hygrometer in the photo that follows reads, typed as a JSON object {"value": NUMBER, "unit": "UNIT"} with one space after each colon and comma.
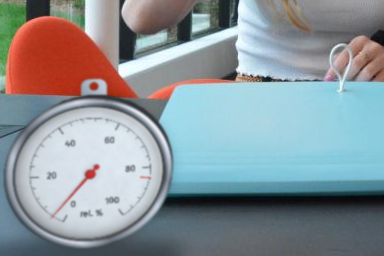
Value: {"value": 4, "unit": "%"}
